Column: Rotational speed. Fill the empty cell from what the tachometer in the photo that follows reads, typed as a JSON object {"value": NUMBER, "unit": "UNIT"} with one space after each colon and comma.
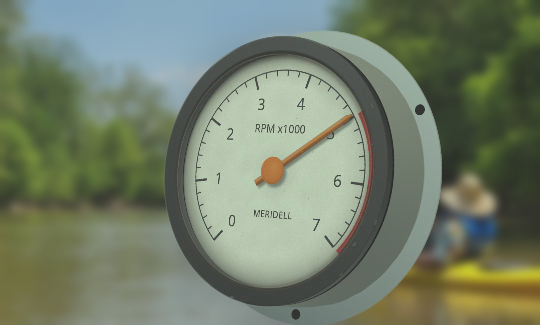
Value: {"value": 5000, "unit": "rpm"}
